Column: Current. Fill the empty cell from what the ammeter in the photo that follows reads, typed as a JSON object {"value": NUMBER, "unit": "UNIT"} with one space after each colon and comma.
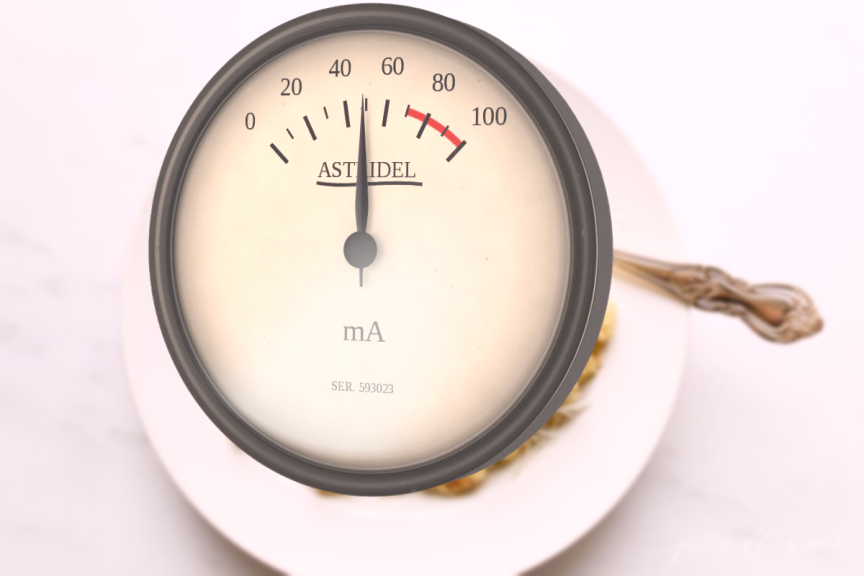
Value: {"value": 50, "unit": "mA"}
